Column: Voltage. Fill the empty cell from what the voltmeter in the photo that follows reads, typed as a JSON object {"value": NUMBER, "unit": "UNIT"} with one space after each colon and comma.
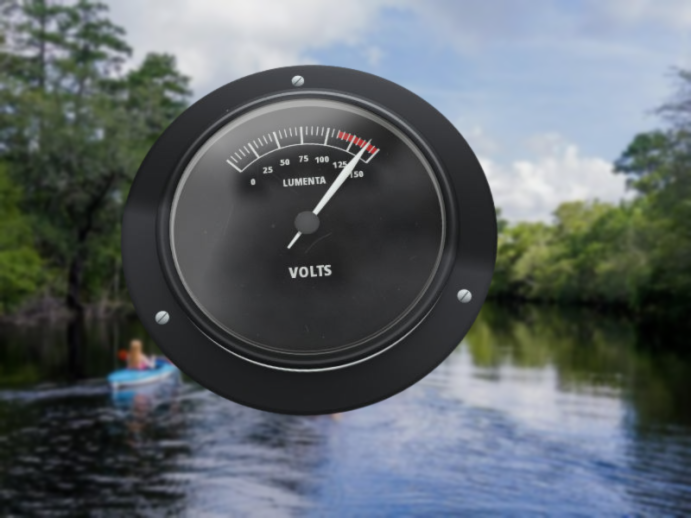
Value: {"value": 140, "unit": "V"}
